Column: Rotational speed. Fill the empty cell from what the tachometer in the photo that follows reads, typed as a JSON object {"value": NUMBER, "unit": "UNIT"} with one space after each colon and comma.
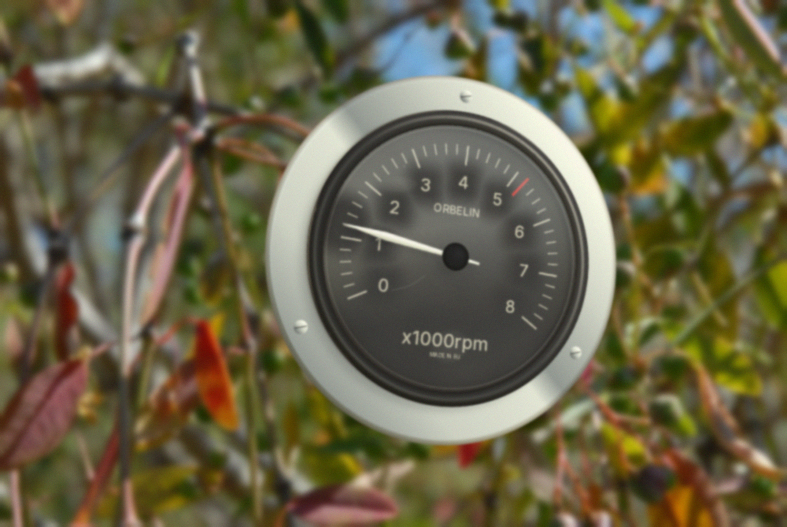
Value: {"value": 1200, "unit": "rpm"}
